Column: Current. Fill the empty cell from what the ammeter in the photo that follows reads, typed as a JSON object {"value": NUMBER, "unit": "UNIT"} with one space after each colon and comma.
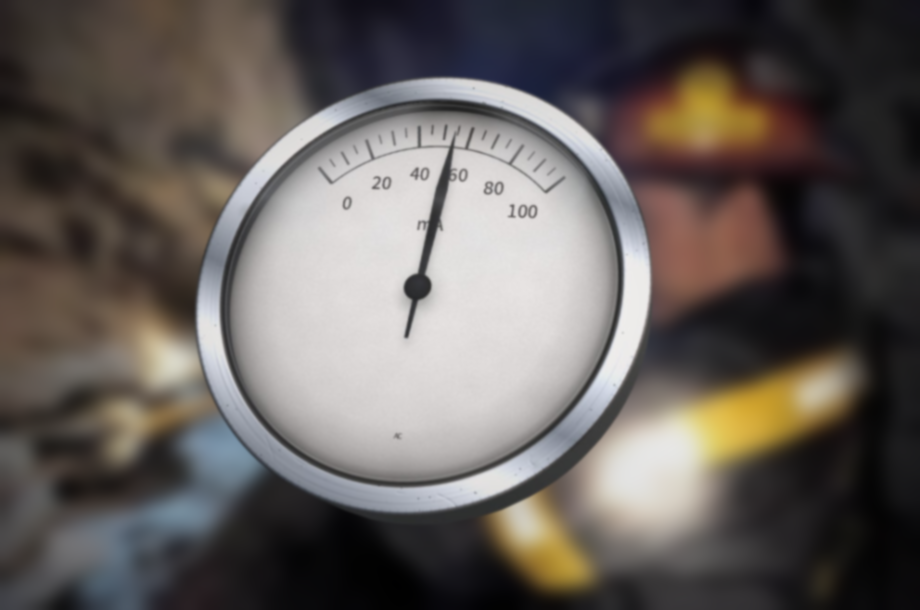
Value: {"value": 55, "unit": "mA"}
